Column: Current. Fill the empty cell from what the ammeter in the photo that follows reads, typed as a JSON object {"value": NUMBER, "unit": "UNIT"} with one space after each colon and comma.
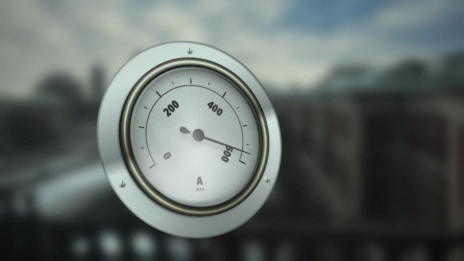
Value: {"value": 575, "unit": "A"}
